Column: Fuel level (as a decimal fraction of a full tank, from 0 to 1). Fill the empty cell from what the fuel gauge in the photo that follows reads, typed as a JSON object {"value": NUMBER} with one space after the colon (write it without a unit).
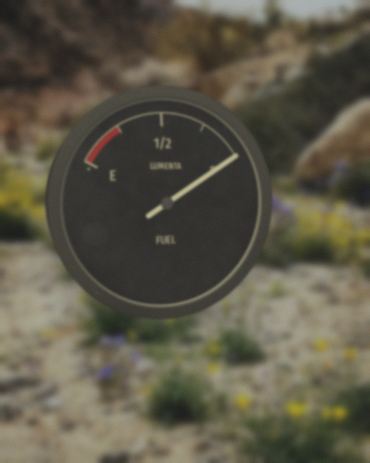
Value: {"value": 1}
